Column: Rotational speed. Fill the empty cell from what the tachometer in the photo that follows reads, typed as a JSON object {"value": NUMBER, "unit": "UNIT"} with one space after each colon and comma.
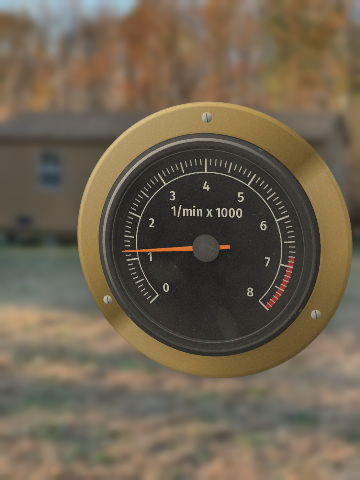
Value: {"value": 1200, "unit": "rpm"}
